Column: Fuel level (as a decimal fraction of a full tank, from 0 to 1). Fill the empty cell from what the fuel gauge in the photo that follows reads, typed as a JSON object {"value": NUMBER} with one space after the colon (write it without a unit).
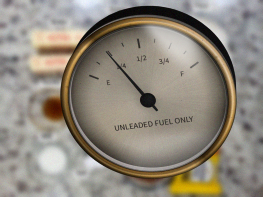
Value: {"value": 0.25}
